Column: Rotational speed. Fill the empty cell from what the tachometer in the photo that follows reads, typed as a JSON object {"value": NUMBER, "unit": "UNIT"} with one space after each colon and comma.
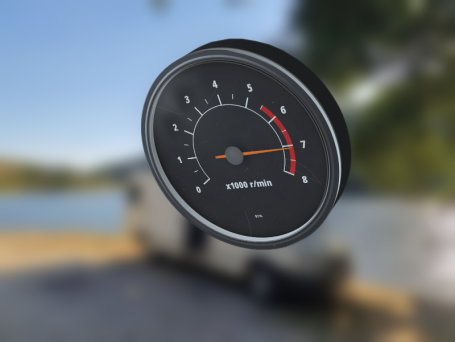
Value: {"value": 7000, "unit": "rpm"}
